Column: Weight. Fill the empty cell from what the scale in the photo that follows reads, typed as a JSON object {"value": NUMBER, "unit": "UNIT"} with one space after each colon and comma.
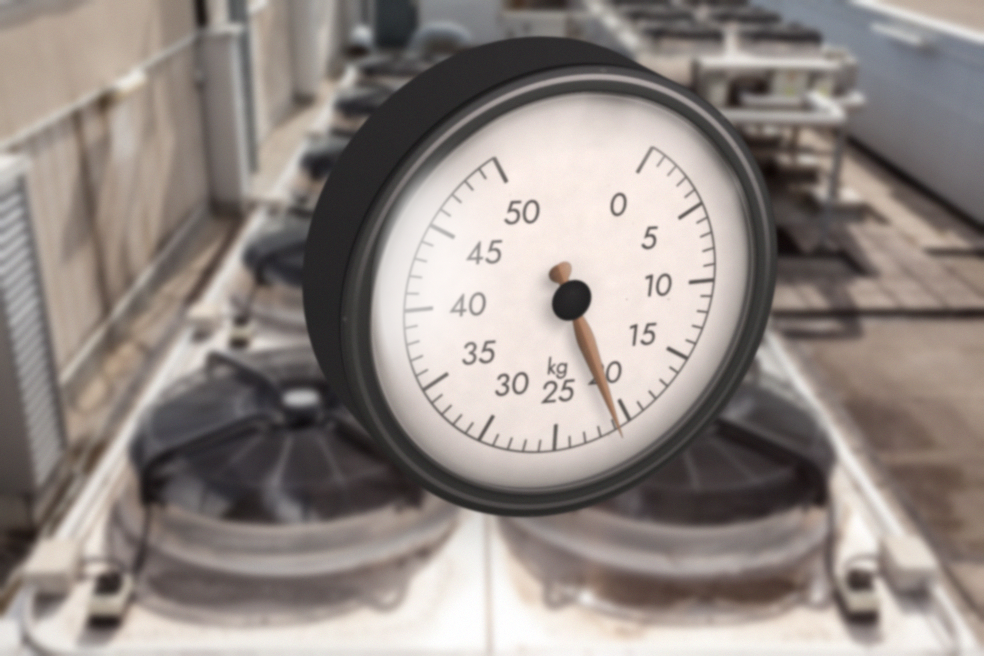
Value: {"value": 21, "unit": "kg"}
